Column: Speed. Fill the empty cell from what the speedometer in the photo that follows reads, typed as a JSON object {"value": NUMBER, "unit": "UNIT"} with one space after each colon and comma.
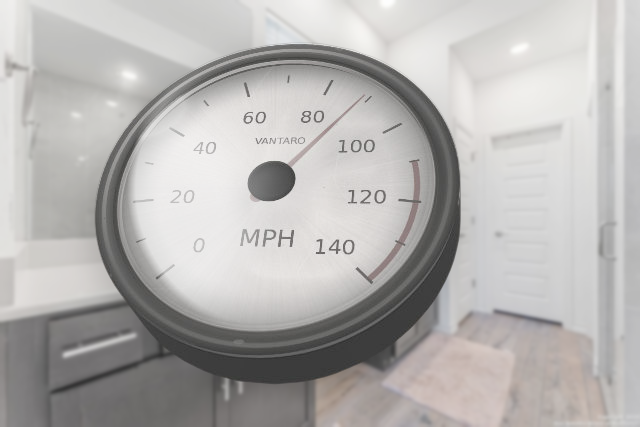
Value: {"value": 90, "unit": "mph"}
